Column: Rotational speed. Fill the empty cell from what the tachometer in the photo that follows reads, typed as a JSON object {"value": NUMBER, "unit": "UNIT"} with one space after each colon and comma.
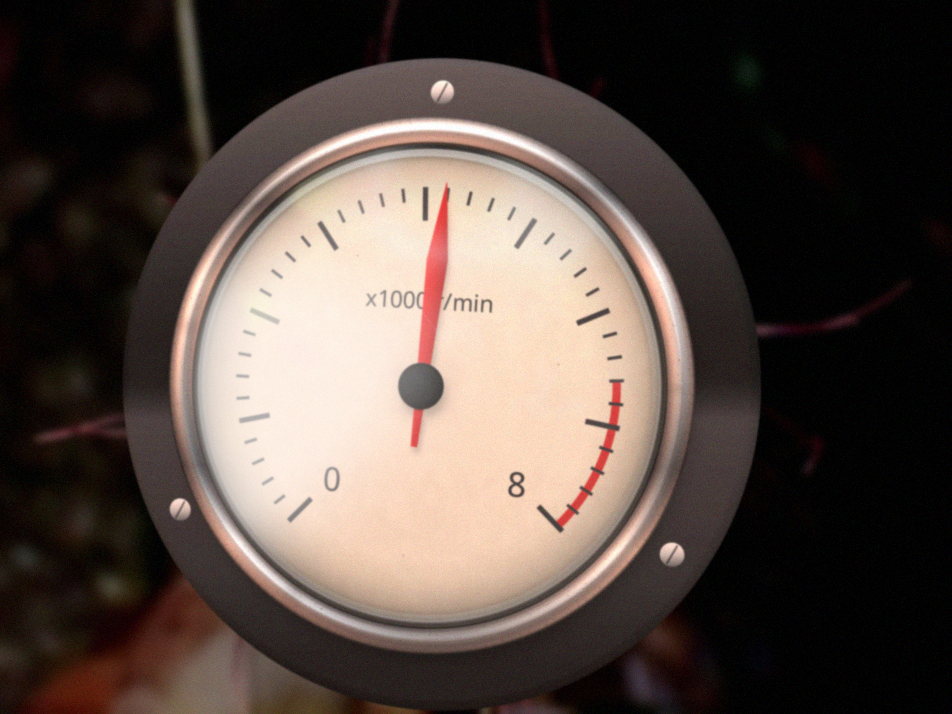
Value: {"value": 4200, "unit": "rpm"}
